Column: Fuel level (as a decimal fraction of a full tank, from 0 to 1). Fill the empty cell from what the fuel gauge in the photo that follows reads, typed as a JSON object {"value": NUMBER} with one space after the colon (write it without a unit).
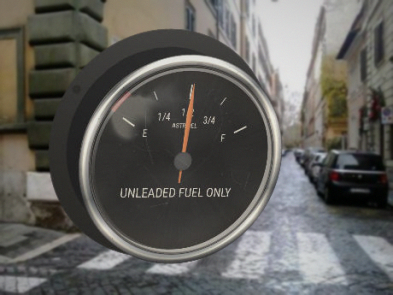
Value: {"value": 0.5}
